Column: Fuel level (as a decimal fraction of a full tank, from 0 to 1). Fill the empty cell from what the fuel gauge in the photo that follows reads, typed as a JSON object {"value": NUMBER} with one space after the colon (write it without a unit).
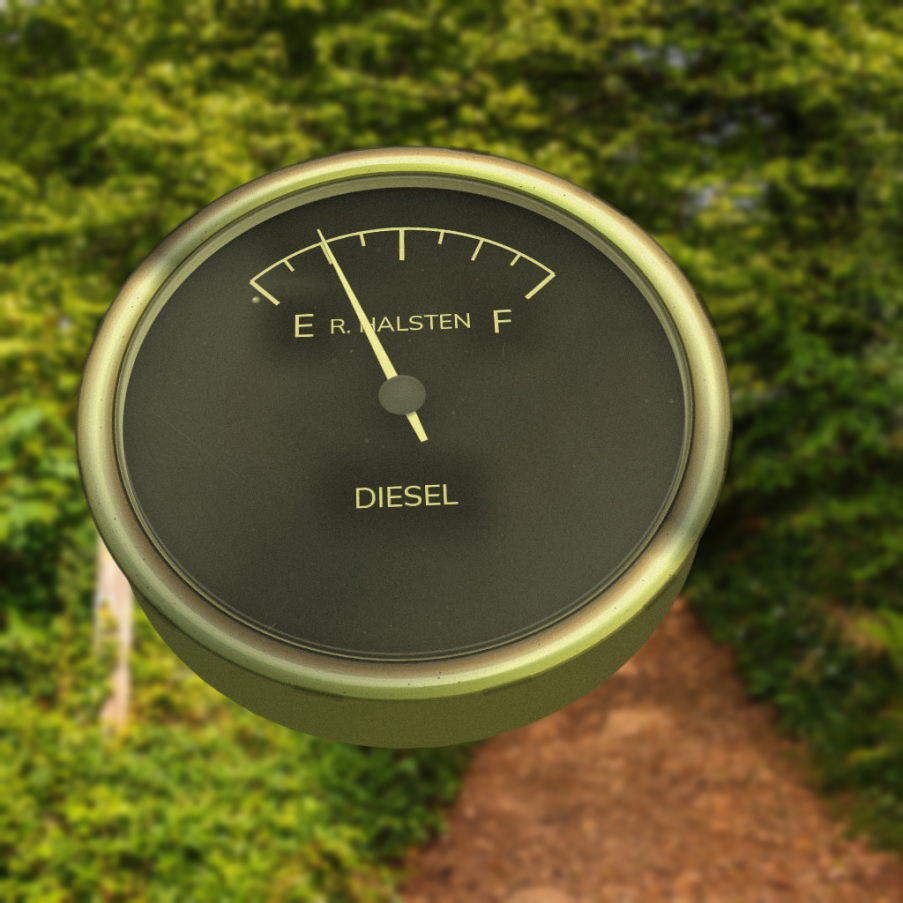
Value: {"value": 0.25}
